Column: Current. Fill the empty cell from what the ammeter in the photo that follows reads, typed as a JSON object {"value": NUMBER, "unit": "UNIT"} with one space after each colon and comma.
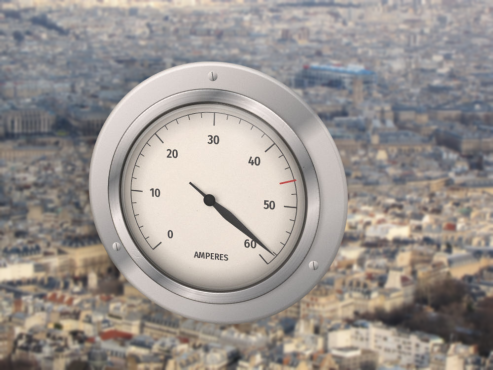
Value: {"value": 58, "unit": "A"}
